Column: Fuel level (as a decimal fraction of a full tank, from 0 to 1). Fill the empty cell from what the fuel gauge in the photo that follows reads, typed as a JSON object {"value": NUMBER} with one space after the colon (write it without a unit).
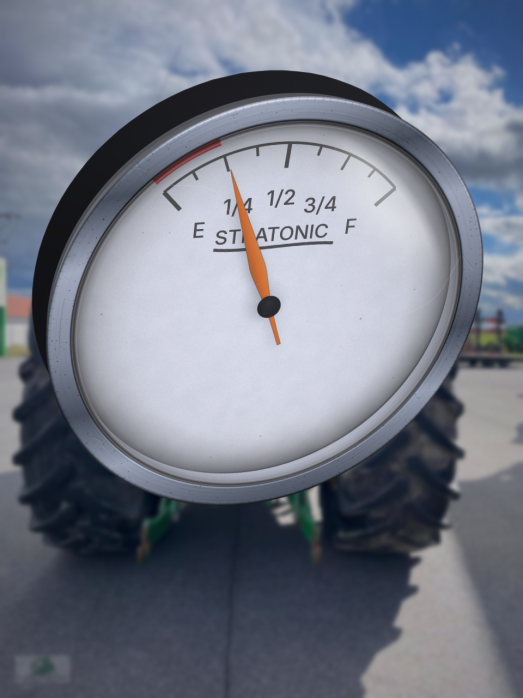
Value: {"value": 0.25}
